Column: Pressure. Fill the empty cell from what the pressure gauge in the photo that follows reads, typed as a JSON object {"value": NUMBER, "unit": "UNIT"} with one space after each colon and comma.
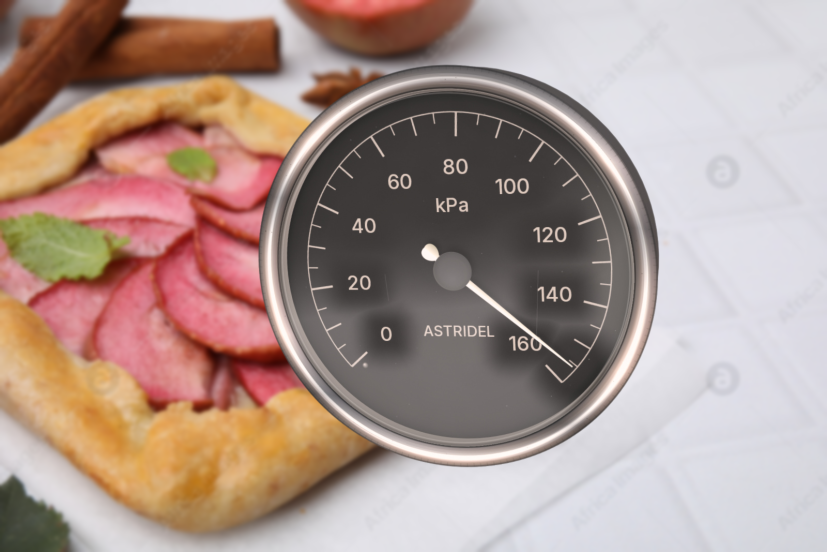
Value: {"value": 155, "unit": "kPa"}
